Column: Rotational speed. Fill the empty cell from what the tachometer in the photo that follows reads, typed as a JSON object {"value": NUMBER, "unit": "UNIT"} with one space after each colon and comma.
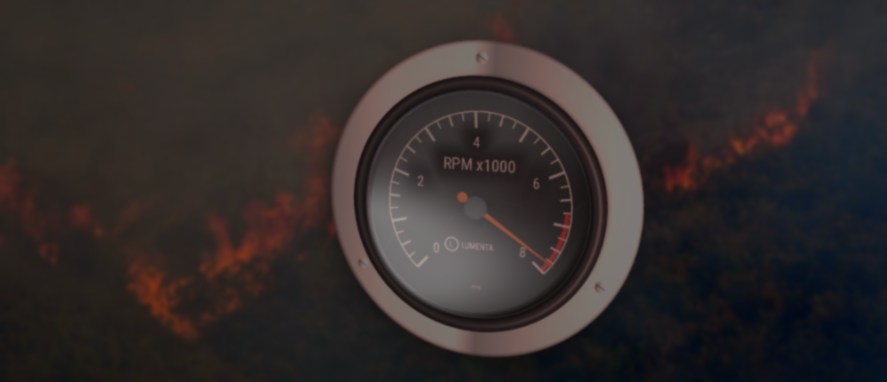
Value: {"value": 7750, "unit": "rpm"}
